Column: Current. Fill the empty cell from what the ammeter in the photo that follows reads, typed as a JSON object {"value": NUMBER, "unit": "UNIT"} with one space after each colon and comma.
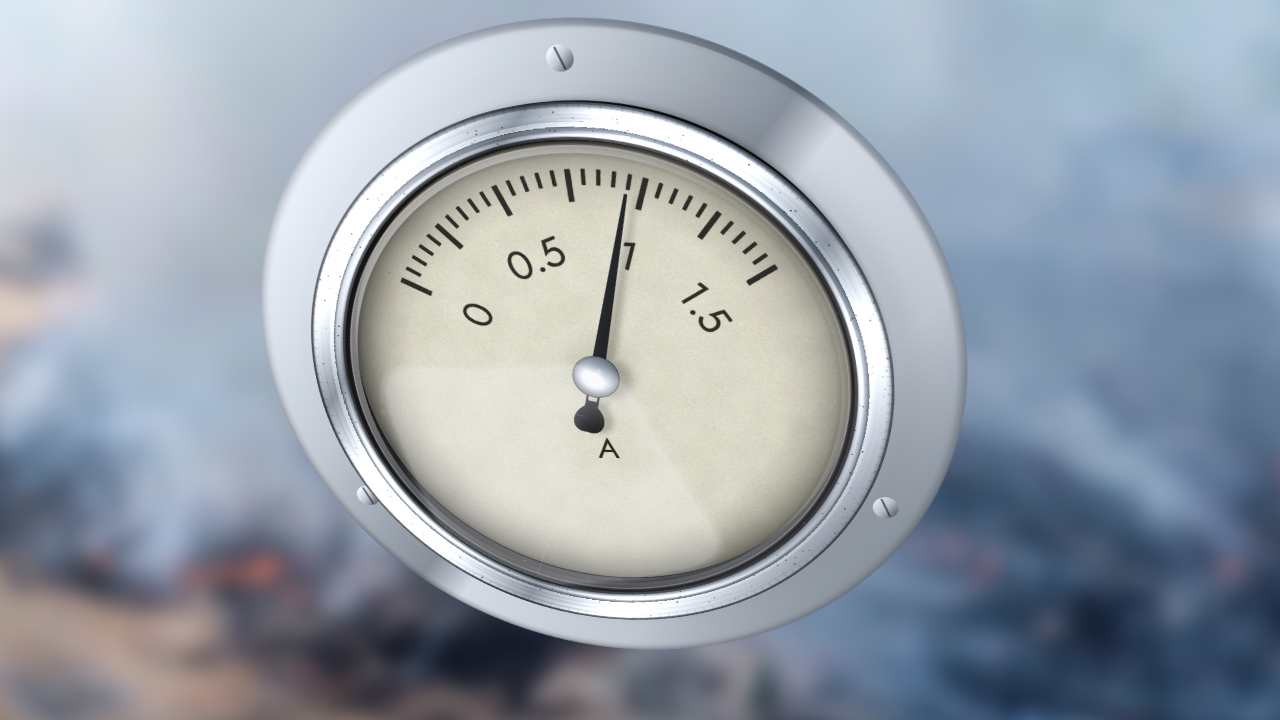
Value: {"value": 0.95, "unit": "A"}
